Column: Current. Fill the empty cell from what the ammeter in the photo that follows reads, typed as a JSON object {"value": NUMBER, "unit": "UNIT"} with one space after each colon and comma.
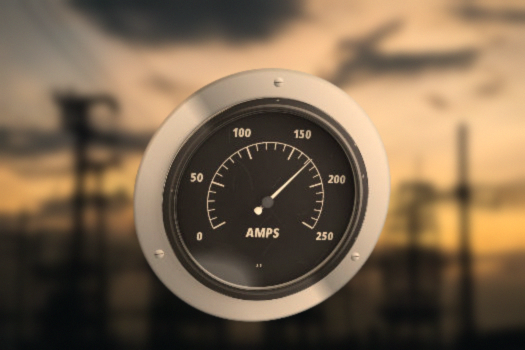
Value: {"value": 170, "unit": "A"}
